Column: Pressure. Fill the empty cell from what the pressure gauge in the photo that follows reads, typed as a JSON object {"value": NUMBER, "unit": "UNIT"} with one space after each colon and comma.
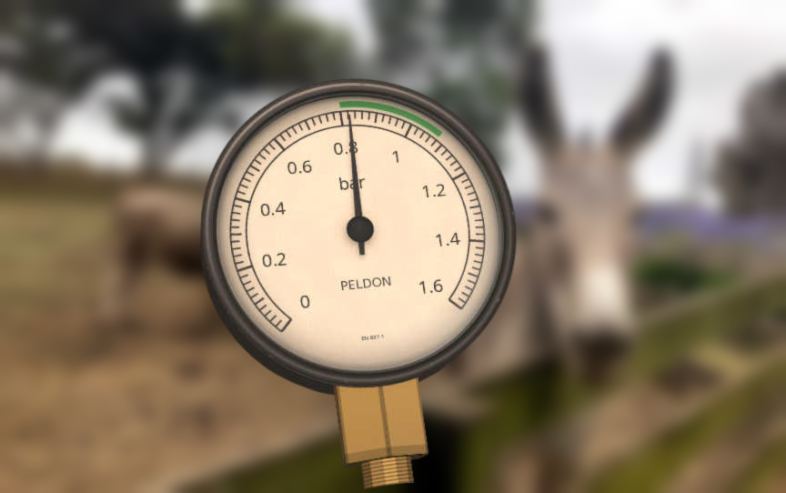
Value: {"value": 0.82, "unit": "bar"}
